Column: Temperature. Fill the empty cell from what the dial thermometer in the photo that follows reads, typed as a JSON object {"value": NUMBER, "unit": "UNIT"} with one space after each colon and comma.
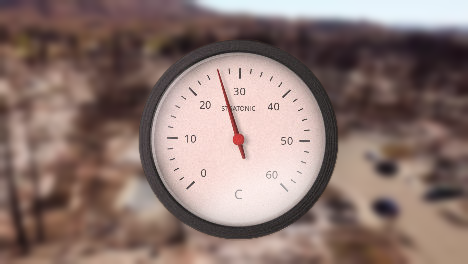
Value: {"value": 26, "unit": "°C"}
